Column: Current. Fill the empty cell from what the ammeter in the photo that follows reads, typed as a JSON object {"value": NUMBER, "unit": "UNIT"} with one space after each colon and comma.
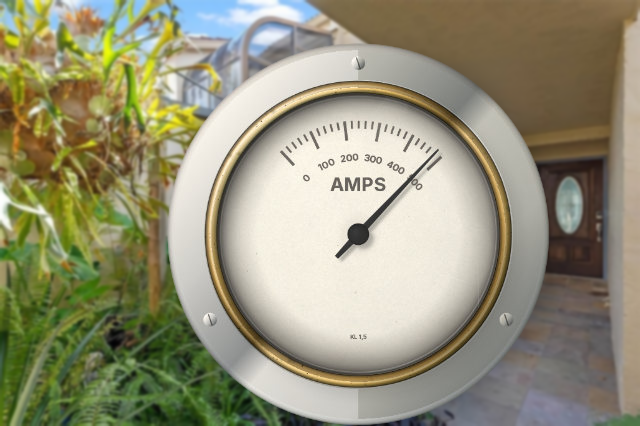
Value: {"value": 480, "unit": "A"}
